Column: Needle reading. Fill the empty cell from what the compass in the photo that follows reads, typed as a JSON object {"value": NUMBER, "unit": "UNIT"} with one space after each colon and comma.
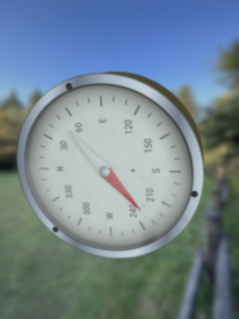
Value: {"value": 230, "unit": "°"}
